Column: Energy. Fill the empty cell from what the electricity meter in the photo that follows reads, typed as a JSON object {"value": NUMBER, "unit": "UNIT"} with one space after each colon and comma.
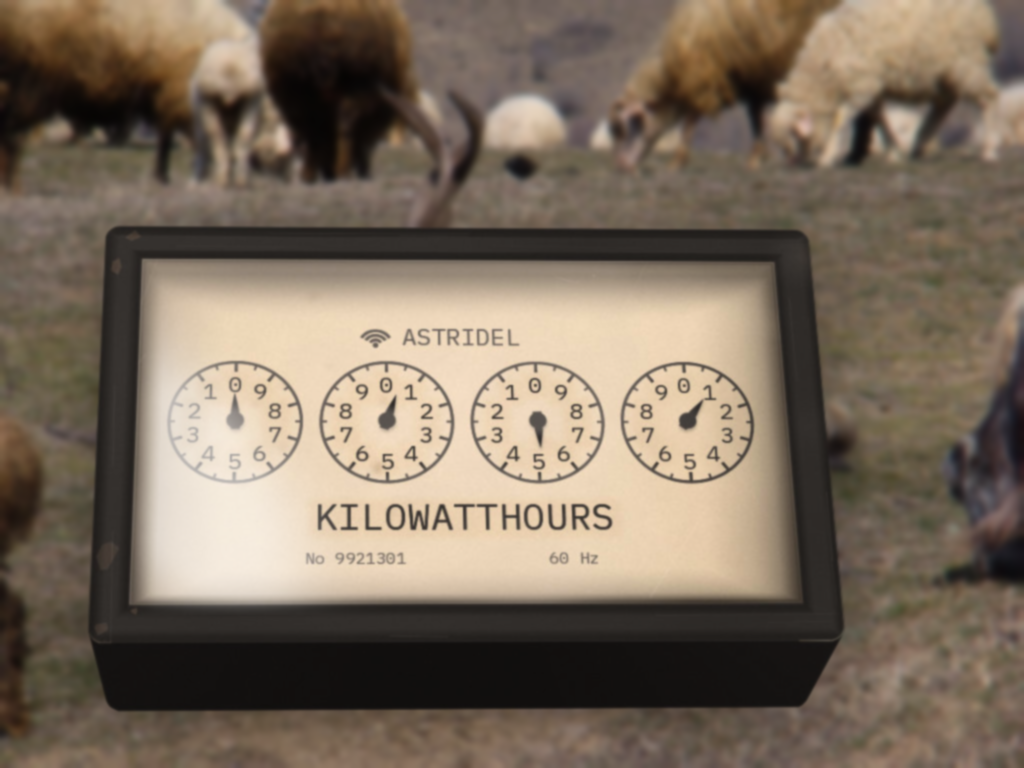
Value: {"value": 51, "unit": "kWh"}
